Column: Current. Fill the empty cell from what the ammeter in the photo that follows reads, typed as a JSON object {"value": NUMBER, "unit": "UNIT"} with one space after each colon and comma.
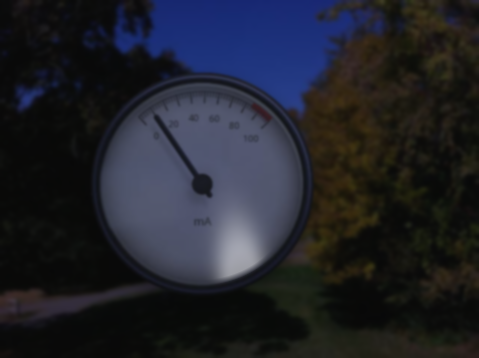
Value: {"value": 10, "unit": "mA"}
